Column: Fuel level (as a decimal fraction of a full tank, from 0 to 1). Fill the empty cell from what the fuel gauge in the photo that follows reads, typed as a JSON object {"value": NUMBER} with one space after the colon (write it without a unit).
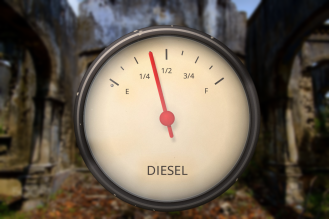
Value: {"value": 0.375}
